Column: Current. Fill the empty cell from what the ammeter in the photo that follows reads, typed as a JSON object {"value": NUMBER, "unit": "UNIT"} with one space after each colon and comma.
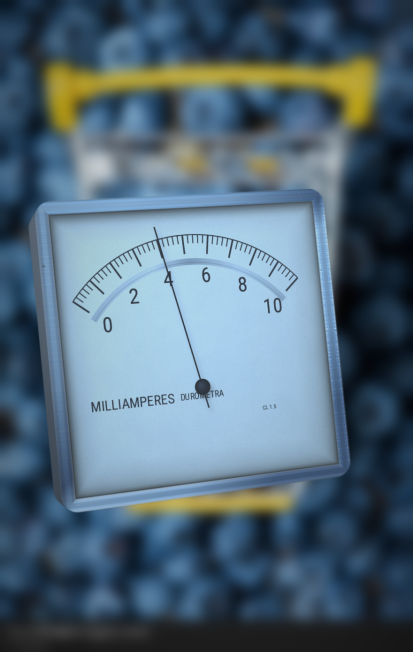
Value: {"value": 4, "unit": "mA"}
